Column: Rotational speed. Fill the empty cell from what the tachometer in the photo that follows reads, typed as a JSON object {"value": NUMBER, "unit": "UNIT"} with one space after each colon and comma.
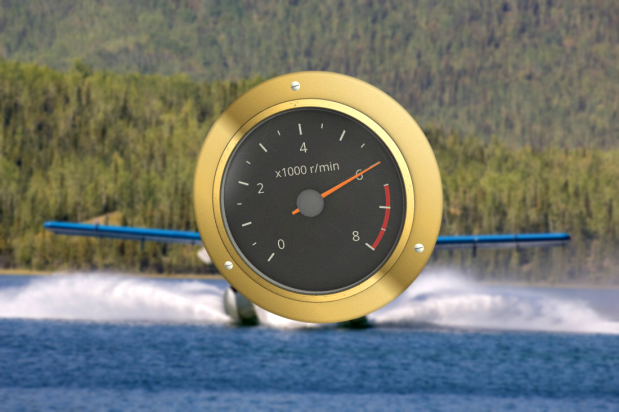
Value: {"value": 6000, "unit": "rpm"}
